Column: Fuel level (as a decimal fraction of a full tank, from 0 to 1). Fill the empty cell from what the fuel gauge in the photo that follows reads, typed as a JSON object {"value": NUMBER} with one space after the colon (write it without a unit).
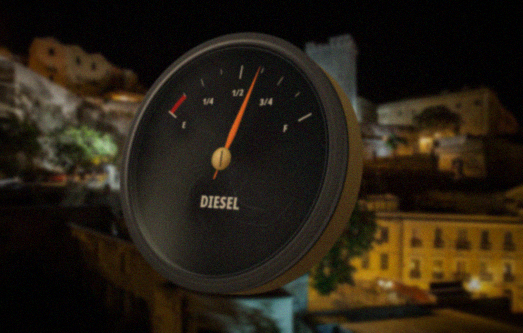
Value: {"value": 0.625}
